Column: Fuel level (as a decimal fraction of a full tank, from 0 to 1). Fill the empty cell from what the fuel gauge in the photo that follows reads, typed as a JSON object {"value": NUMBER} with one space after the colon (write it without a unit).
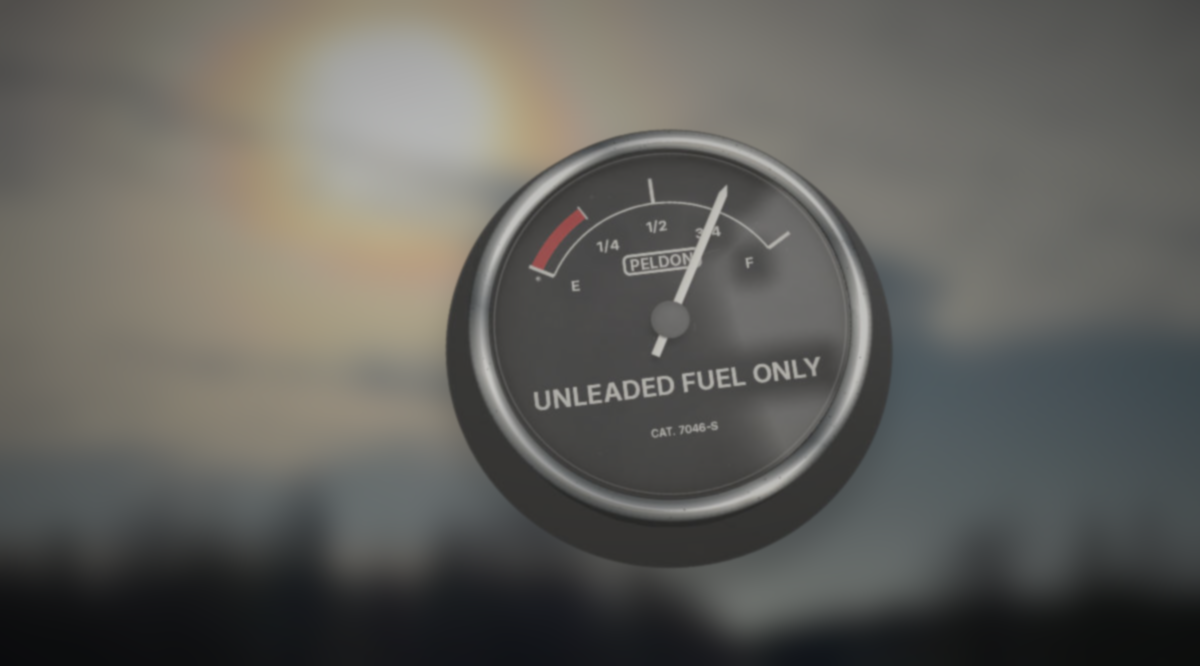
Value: {"value": 0.75}
